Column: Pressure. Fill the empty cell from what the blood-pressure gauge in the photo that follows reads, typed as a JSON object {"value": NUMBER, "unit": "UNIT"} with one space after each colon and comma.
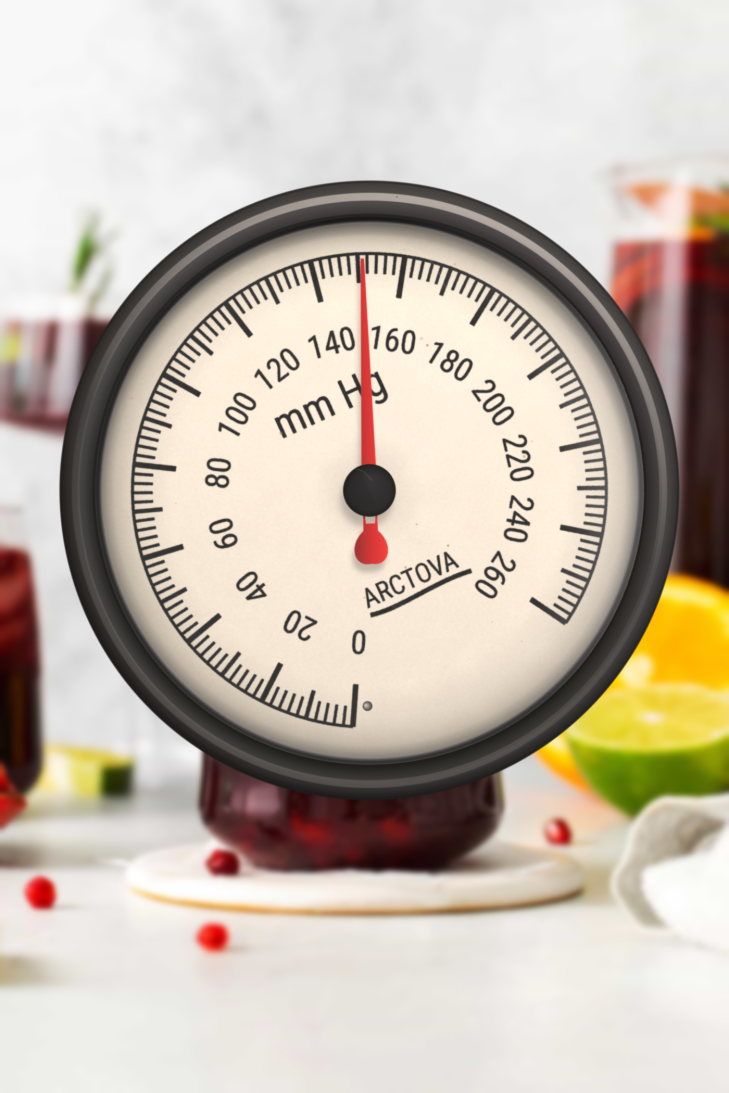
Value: {"value": 151, "unit": "mmHg"}
